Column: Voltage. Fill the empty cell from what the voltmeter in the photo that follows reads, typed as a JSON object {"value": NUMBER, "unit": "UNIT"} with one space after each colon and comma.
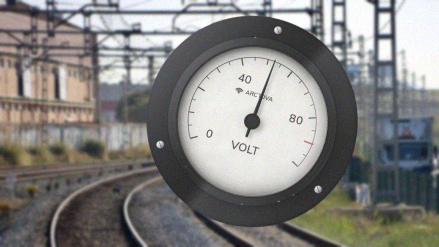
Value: {"value": 52.5, "unit": "V"}
